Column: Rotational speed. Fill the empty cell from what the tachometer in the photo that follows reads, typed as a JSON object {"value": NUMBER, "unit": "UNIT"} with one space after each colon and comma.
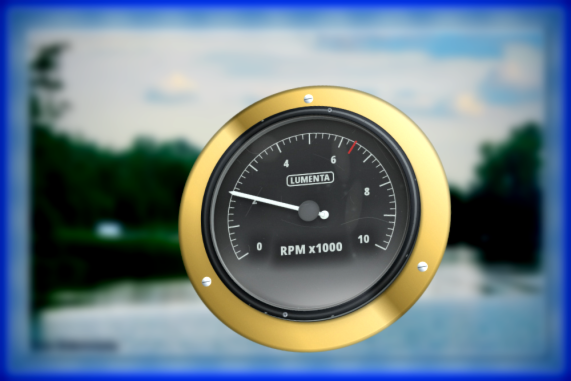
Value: {"value": 2000, "unit": "rpm"}
